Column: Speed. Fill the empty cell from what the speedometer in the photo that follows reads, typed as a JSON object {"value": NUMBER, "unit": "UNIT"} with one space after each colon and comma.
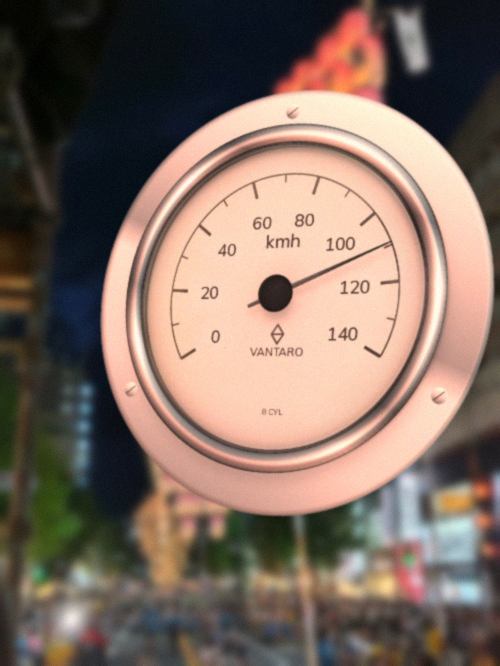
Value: {"value": 110, "unit": "km/h"}
